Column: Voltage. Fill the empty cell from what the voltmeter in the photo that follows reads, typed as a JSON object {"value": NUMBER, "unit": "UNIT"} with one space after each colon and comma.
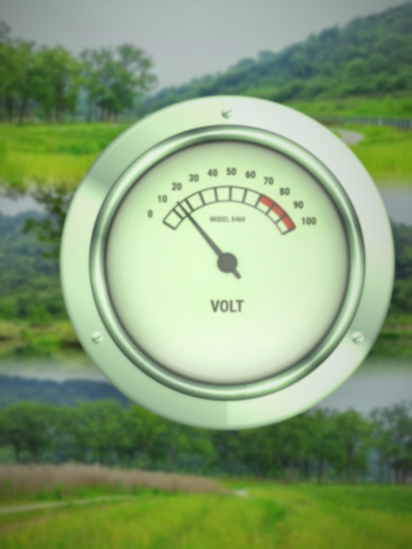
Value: {"value": 15, "unit": "V"}
